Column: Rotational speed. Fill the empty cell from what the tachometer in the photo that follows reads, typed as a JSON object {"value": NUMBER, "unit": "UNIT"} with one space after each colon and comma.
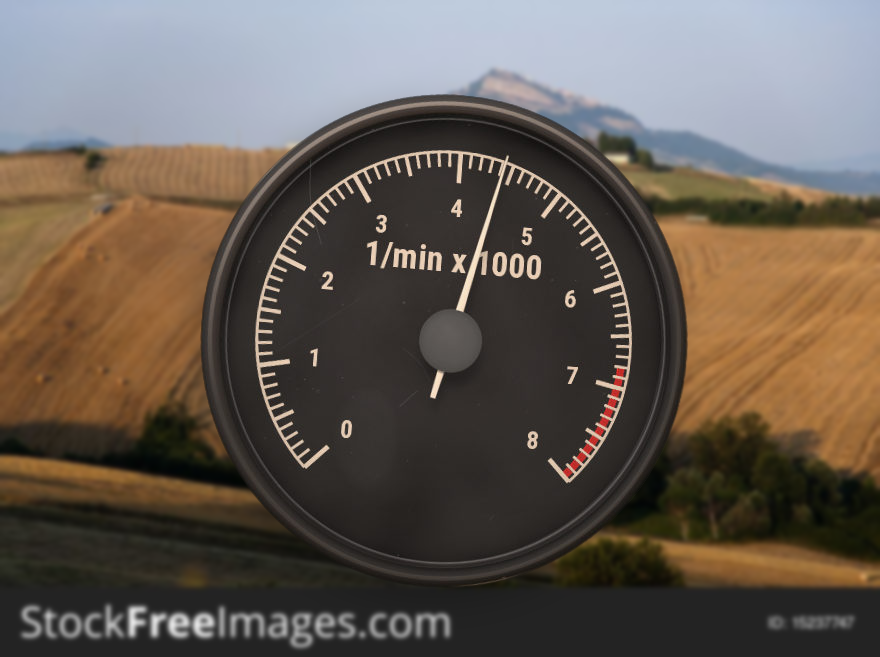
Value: {"value": 4400, "unit": "rpm"}
